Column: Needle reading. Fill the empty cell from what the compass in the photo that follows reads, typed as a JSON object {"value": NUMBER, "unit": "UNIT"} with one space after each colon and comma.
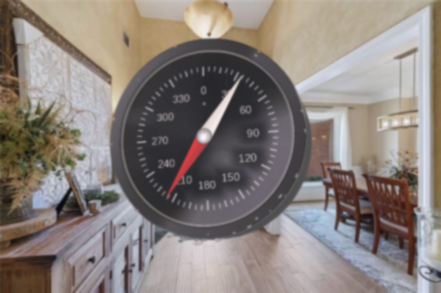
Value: {"value": 215, "unit": "°"}
